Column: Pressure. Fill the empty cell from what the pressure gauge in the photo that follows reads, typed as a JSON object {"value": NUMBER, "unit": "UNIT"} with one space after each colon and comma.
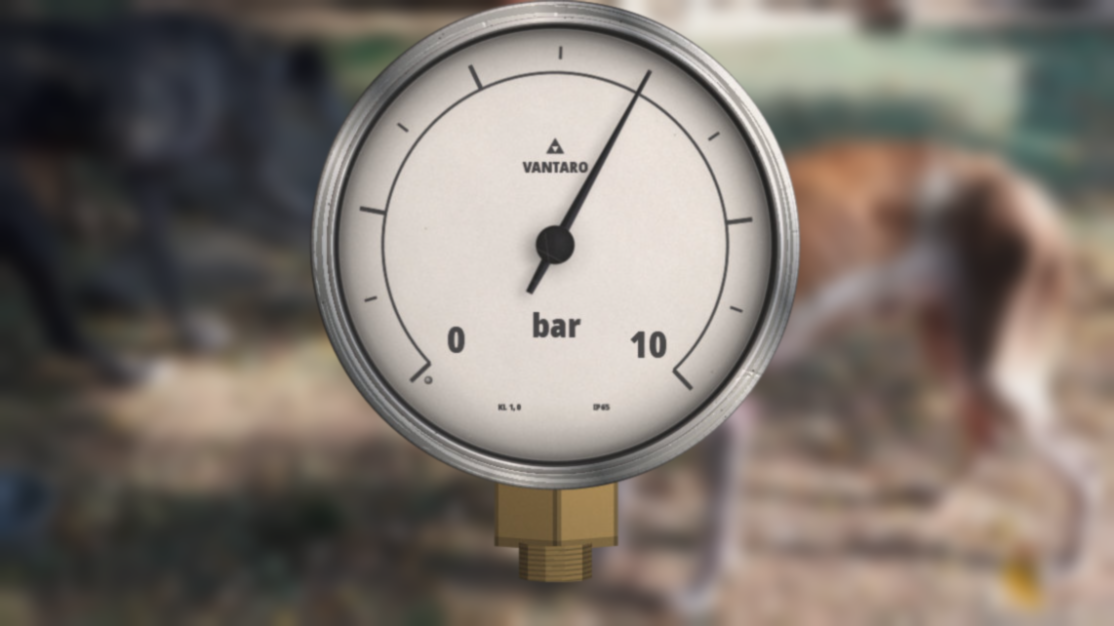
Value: {"value": 6, "unit": "bar"}
